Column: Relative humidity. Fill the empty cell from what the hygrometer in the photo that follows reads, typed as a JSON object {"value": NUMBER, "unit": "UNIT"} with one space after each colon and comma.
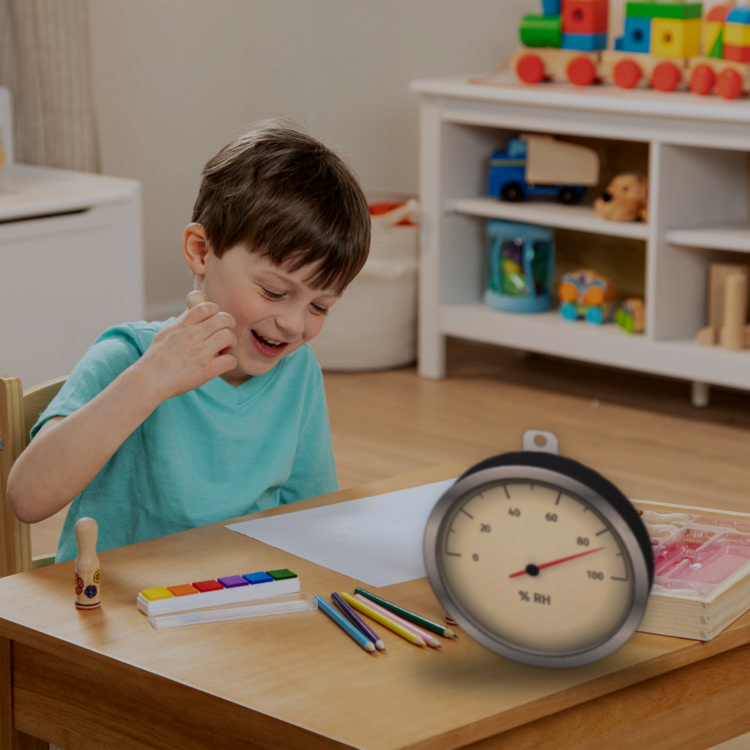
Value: {"value": 85, "unit": "%"}
